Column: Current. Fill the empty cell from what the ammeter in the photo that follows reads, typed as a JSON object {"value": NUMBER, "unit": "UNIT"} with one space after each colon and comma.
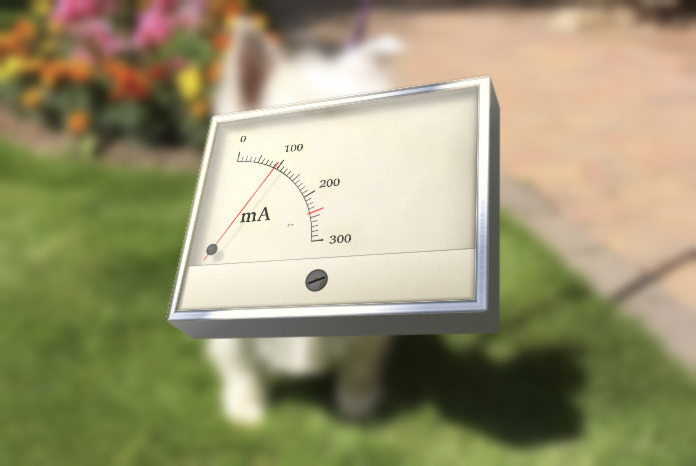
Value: {"value": 100, "unit": "mA"}
